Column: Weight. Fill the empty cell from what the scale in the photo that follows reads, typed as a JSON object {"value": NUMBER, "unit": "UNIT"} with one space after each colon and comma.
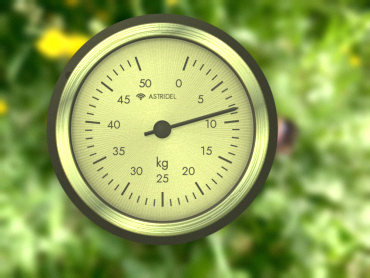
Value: {"value": 8.5, "unit": "kg"}
